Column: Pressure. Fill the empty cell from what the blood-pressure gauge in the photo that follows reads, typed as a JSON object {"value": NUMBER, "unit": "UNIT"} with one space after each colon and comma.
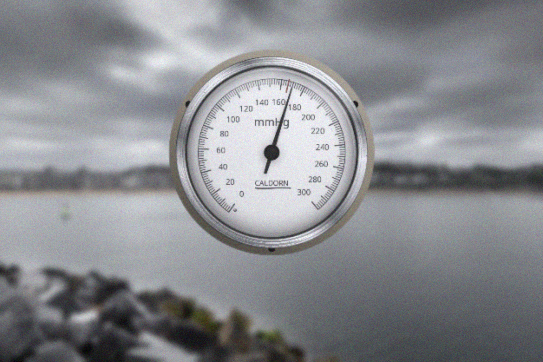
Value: {"value": 170, "unit": "mmHg"}
